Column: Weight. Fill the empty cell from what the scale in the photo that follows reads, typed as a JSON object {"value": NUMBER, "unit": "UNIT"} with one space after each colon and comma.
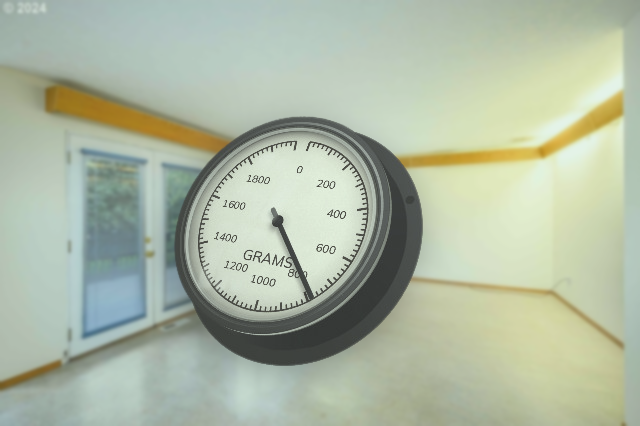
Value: {"value": 780, "unit": "g"}
